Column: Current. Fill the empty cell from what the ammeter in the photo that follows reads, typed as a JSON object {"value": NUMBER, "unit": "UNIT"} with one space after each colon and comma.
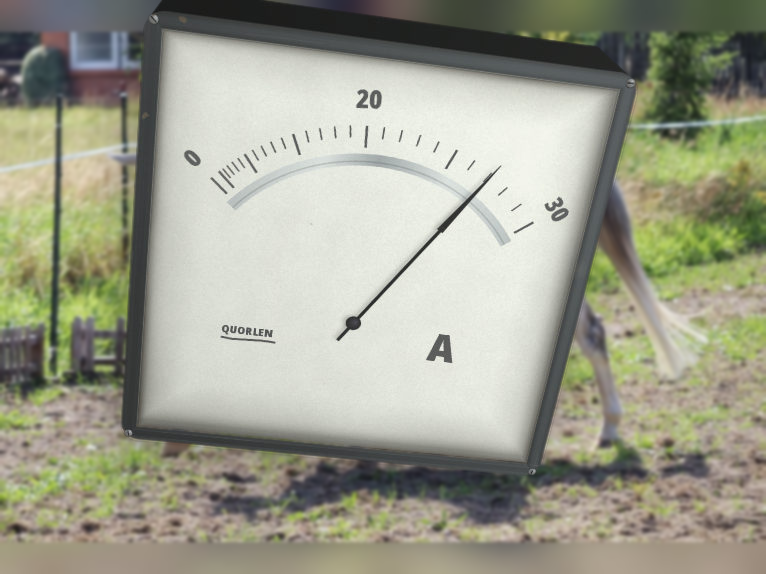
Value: {"value": 27, "unit": "A"}
